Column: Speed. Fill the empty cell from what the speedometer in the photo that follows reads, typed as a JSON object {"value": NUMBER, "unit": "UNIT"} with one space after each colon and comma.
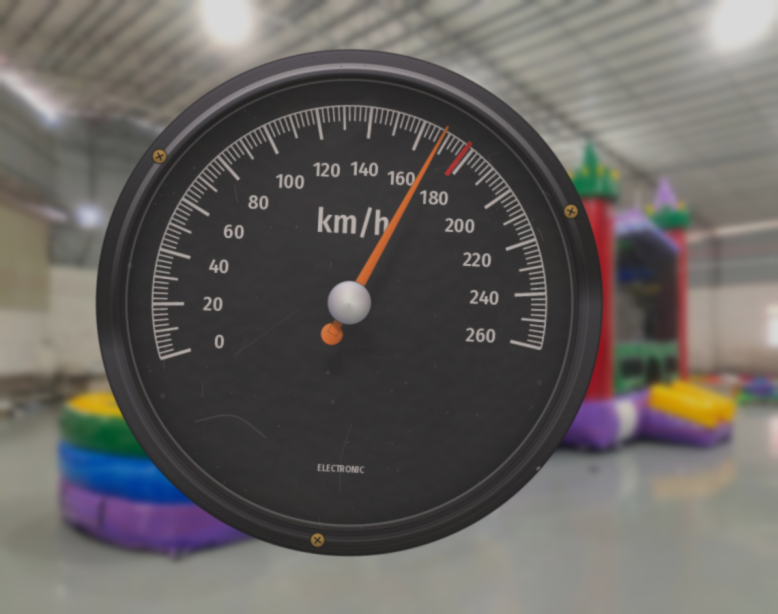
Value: {"value": 168, "unit": "km/h"}
